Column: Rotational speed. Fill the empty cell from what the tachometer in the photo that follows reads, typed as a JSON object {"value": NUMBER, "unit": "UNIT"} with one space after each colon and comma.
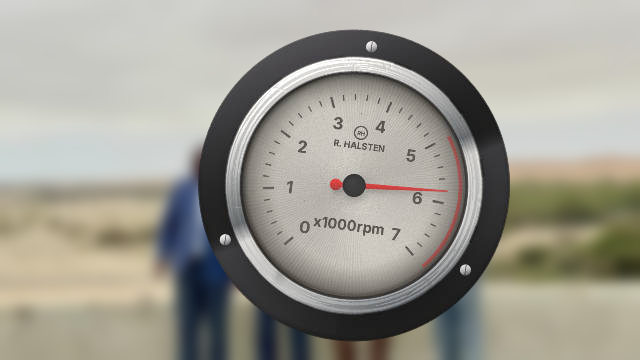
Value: {"value": 5800, "unit": "rpm"}
